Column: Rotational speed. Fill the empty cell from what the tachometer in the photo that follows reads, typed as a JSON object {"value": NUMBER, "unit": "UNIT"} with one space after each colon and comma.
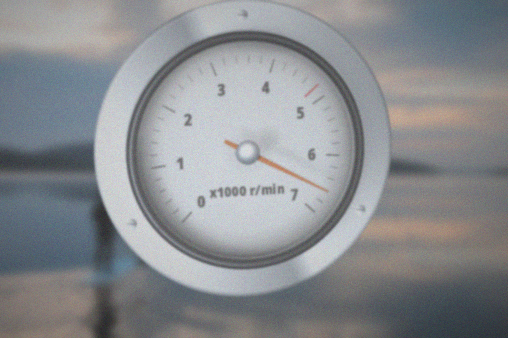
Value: {"value": 6600, "unit": "rpm"}
